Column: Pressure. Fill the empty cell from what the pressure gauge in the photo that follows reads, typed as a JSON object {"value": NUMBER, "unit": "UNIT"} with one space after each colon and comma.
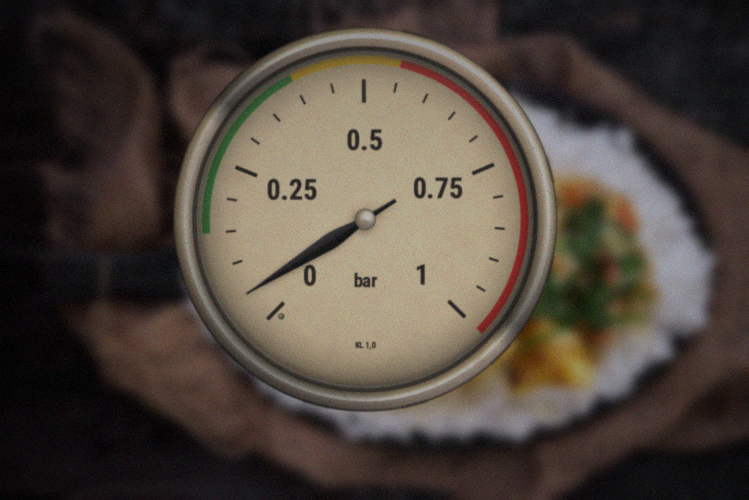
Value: {"value": 0.05, "unit": "bar"}
